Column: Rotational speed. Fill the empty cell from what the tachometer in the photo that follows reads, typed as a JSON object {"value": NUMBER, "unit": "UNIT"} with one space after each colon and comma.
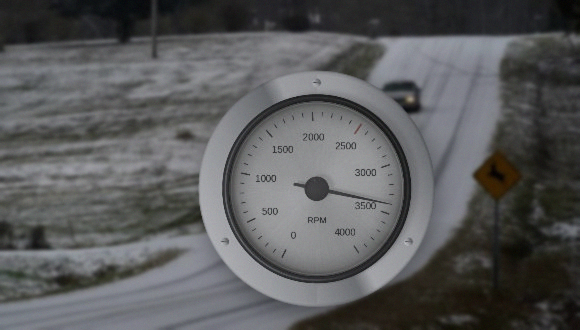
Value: {"value": 3400, "unit": "rpm"}
